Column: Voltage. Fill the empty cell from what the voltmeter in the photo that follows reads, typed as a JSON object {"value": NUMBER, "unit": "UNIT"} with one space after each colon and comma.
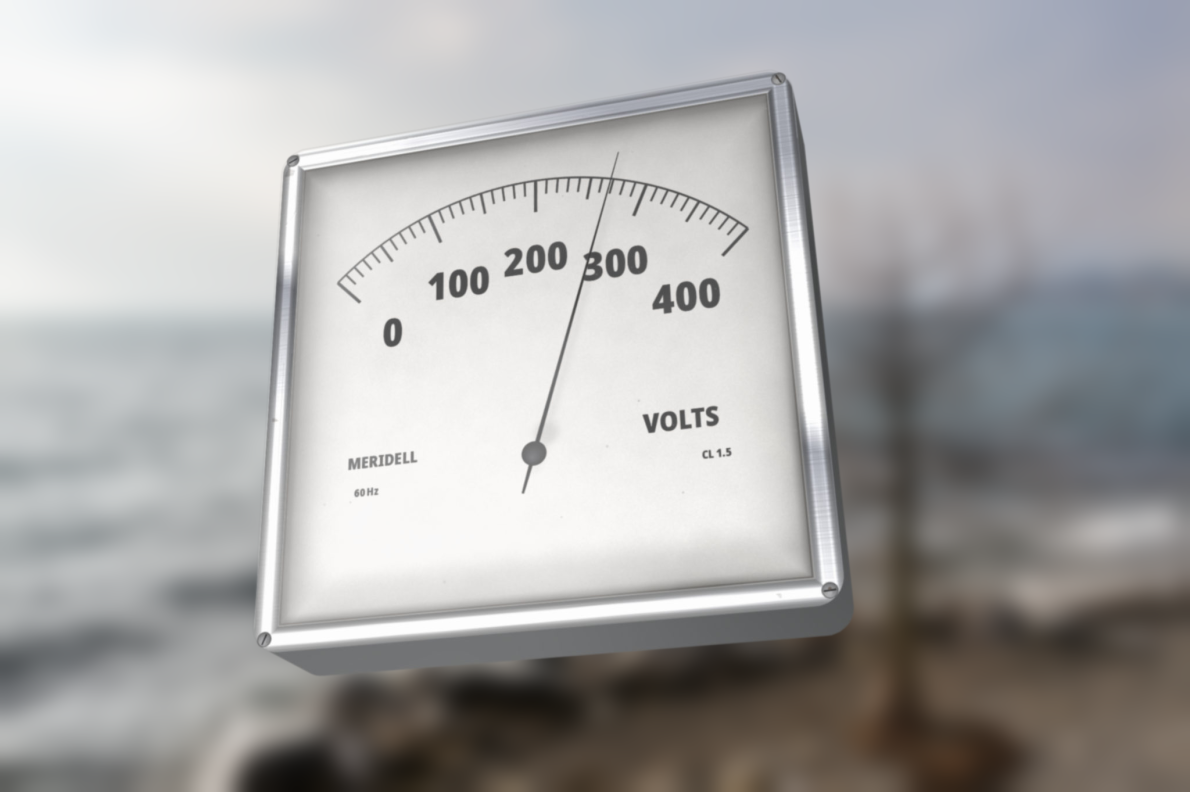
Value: {"value": 270, "unit": "V"}
